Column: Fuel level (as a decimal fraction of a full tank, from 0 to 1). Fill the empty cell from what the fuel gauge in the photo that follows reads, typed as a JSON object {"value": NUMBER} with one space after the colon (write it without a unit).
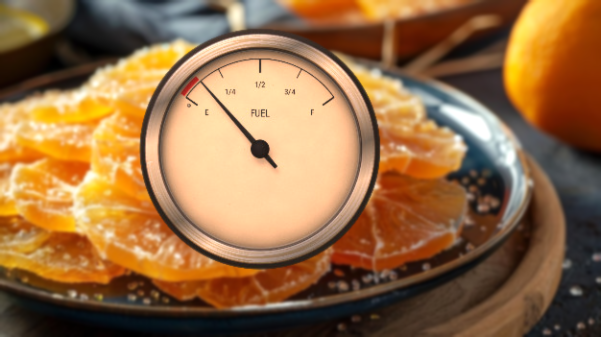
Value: {"value": 0.125}
